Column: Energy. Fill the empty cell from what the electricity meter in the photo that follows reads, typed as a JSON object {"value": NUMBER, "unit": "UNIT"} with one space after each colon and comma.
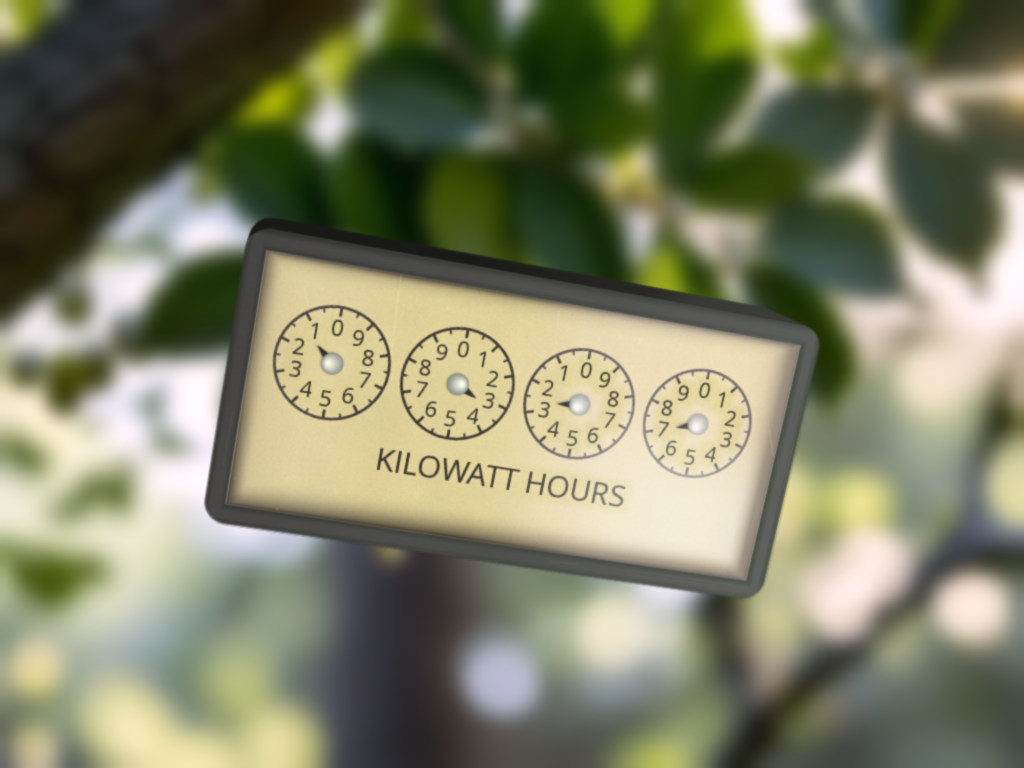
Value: {"value": 1327, "unit": "kWh"}
